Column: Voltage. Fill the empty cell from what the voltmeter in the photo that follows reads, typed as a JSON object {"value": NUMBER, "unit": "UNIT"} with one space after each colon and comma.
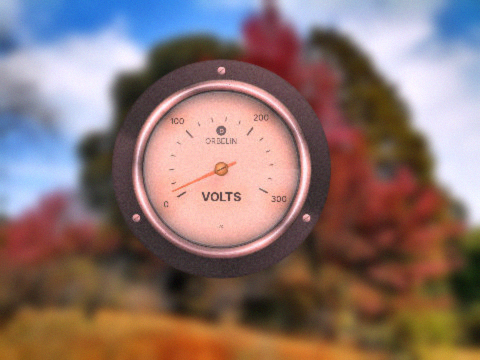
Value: {"value": 10, "unit": "V"}
